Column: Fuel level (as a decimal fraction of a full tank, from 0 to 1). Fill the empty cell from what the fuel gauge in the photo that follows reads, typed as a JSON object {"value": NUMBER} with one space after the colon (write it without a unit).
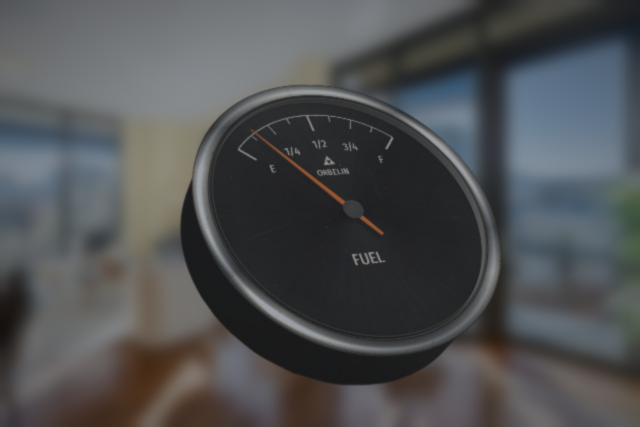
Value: {"value": 0.125}
